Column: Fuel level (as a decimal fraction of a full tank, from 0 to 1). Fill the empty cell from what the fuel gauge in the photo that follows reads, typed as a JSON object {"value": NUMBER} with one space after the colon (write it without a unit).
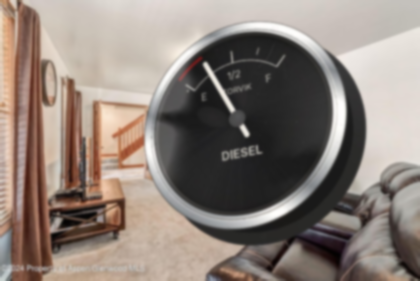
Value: {"value": 0.25}
